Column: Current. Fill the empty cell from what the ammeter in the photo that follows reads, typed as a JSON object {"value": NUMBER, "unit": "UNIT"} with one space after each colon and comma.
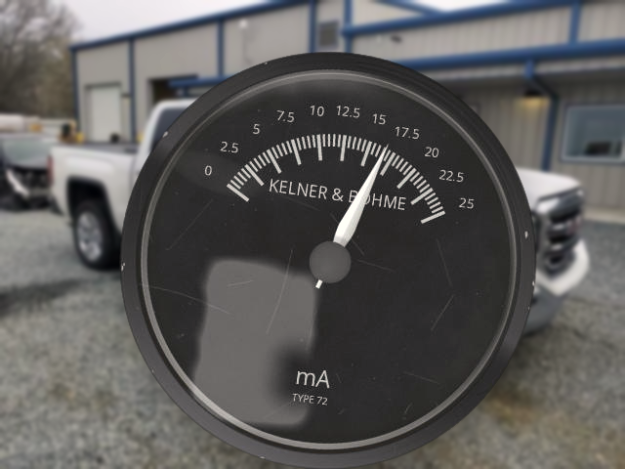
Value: {"value": 16.5, "unit": "mA"}
